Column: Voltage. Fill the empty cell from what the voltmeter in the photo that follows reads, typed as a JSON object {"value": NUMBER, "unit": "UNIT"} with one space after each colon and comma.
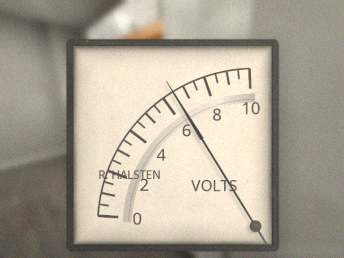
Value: {"value": 6.5, "unit": "V"}
